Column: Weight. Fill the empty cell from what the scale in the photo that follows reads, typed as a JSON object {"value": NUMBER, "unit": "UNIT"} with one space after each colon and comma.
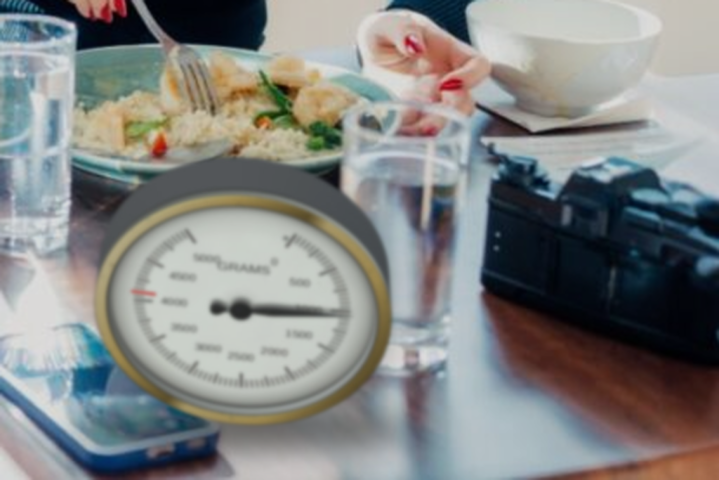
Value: {"value": 1000, "unit": "g"}
